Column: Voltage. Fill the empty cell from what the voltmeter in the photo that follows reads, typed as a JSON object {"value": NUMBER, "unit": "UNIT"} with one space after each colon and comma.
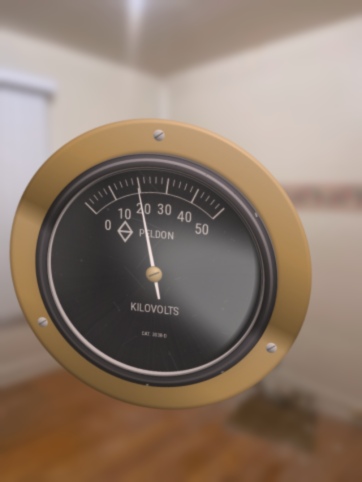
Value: {"value": 20, "unit": "kV"}
